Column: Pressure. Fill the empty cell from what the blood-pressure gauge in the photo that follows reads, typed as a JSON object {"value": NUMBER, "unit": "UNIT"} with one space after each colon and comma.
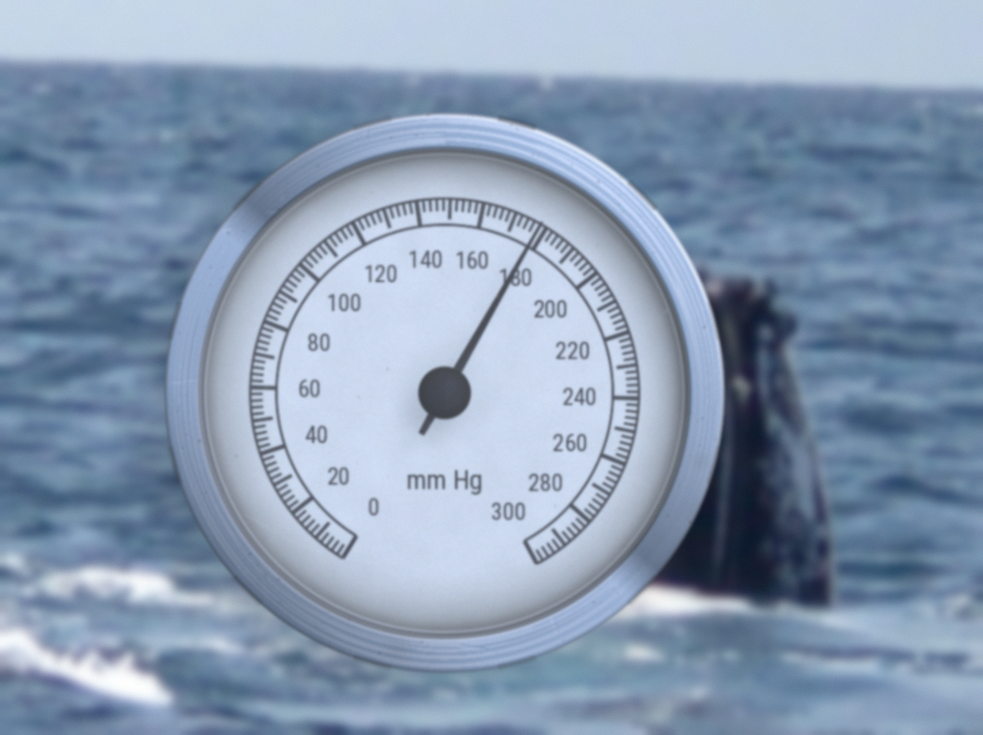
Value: {"value": 178, "unit": "mmHg"}
